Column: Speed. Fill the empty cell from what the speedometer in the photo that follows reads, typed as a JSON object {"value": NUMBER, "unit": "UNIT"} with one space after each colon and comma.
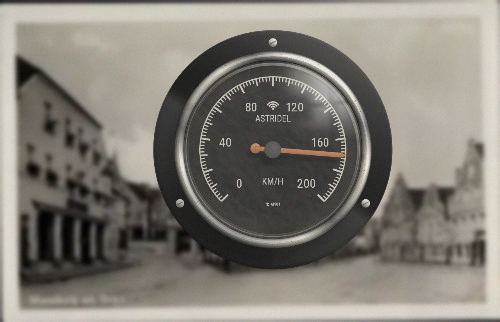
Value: {"value": 170, "unit": "km/h"}
